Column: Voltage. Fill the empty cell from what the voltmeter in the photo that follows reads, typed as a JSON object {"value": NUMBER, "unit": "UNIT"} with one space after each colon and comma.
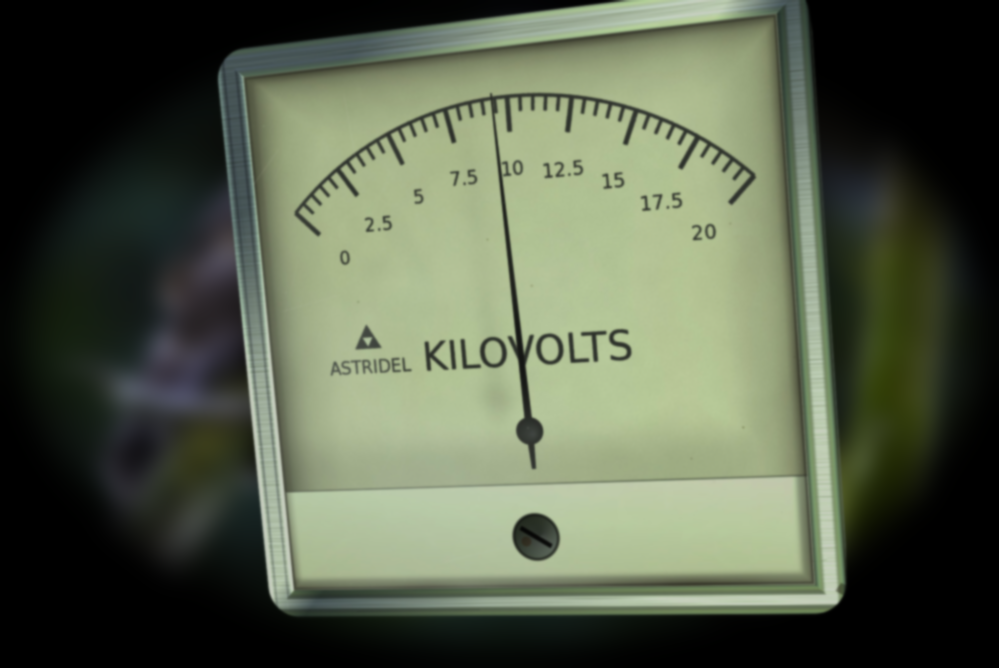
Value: {"value": 9.5, "unit": "kV"}
